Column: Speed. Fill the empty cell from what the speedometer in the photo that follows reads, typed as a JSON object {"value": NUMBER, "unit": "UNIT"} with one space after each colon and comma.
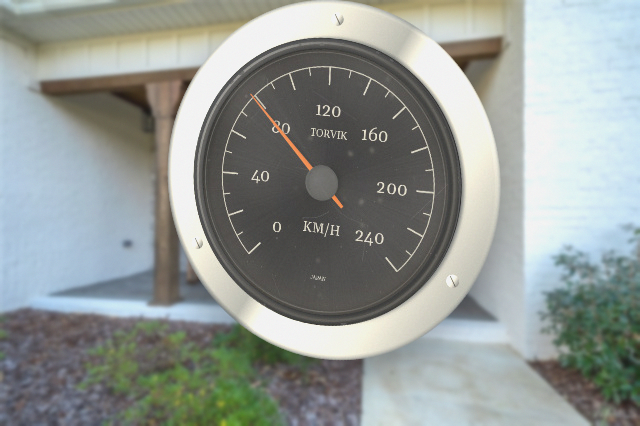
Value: {"value": 80, "unit": "km/h"}
